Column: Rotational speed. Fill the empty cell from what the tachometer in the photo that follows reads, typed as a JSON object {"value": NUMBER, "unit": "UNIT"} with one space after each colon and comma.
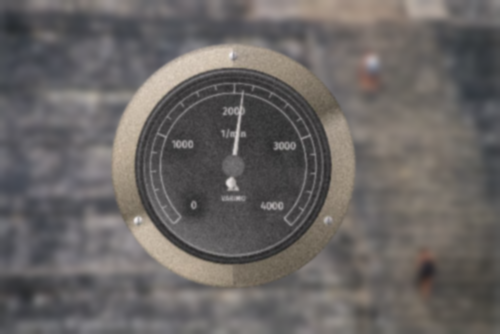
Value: {"value": 2100, "unit": "rpm"}
